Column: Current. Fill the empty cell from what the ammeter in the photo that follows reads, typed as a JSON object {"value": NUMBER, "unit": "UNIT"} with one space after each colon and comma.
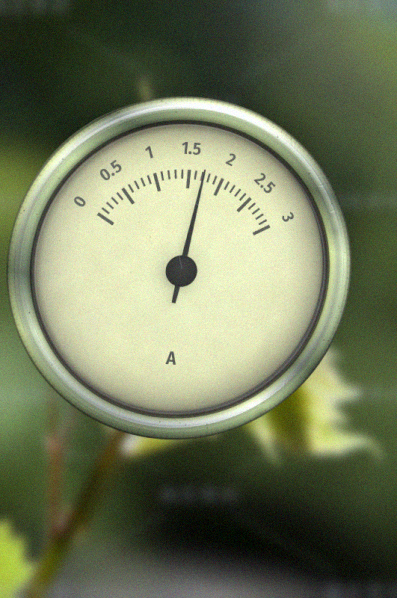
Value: {"value": 1.7, "unit": "A"}
